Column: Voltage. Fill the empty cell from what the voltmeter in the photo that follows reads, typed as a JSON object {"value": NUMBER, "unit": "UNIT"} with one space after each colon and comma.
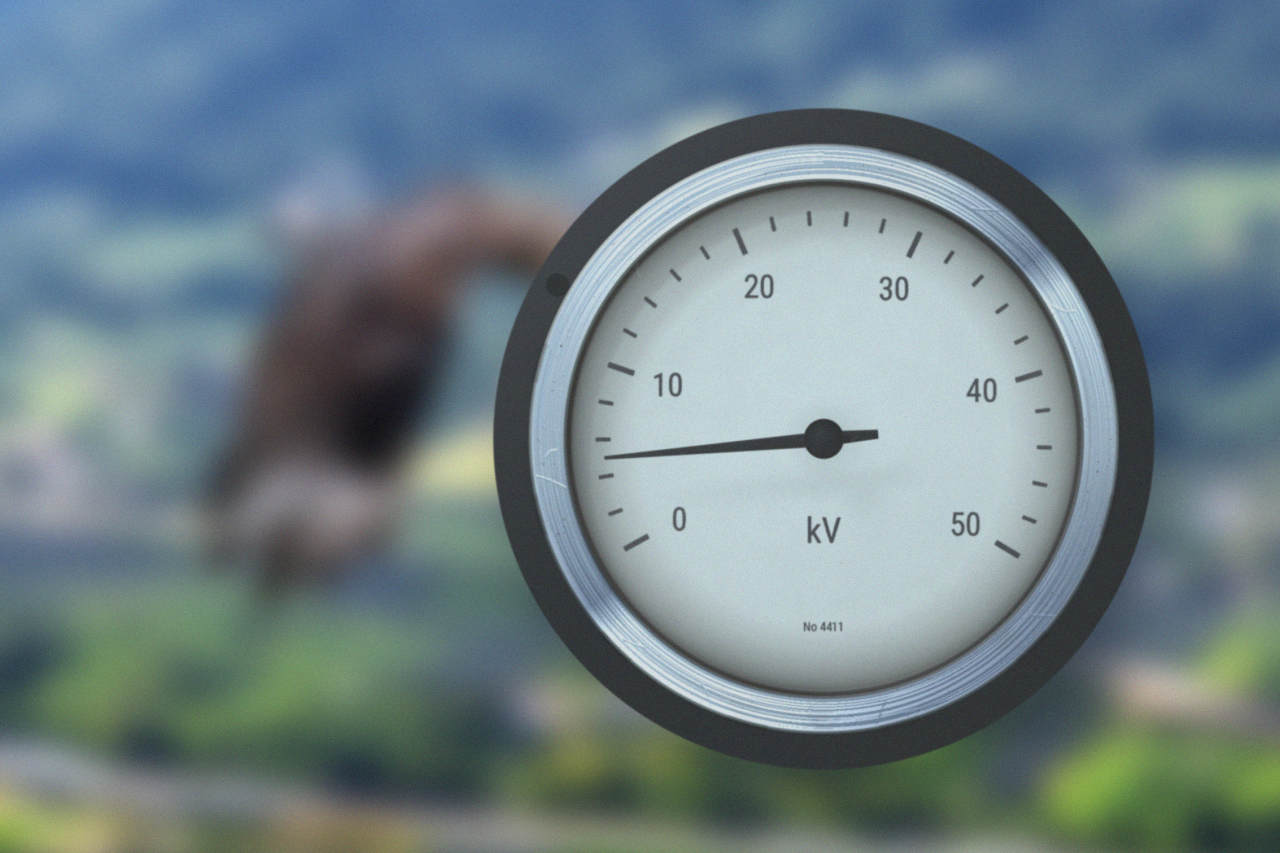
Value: {"value": 5, "unit": "kV"}
